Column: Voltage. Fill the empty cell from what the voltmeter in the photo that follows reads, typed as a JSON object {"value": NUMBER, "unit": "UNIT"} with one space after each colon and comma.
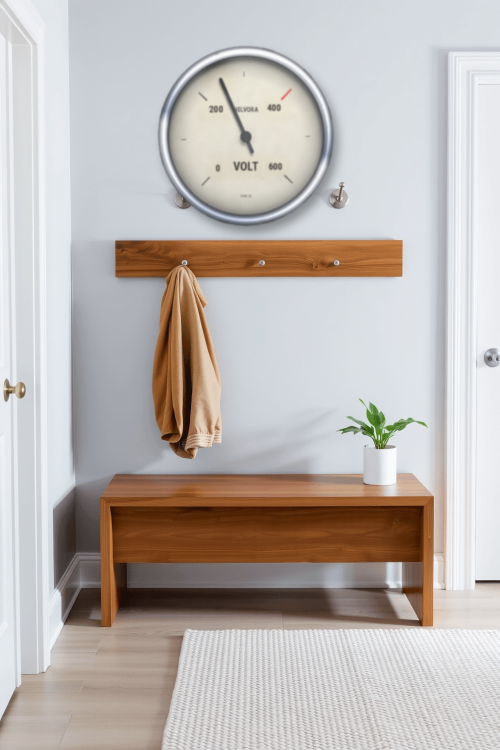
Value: {"value": 250, "unit": "V"}
